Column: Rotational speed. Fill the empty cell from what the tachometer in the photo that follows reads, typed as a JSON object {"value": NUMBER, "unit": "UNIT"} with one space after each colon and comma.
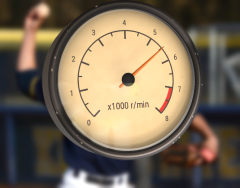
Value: {"value": 5500, "unit": "rpm"}
